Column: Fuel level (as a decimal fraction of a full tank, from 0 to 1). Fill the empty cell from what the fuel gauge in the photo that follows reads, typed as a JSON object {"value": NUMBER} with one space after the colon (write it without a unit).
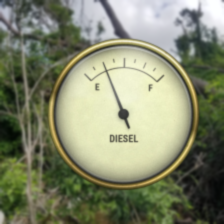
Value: {"value": 0.25}
